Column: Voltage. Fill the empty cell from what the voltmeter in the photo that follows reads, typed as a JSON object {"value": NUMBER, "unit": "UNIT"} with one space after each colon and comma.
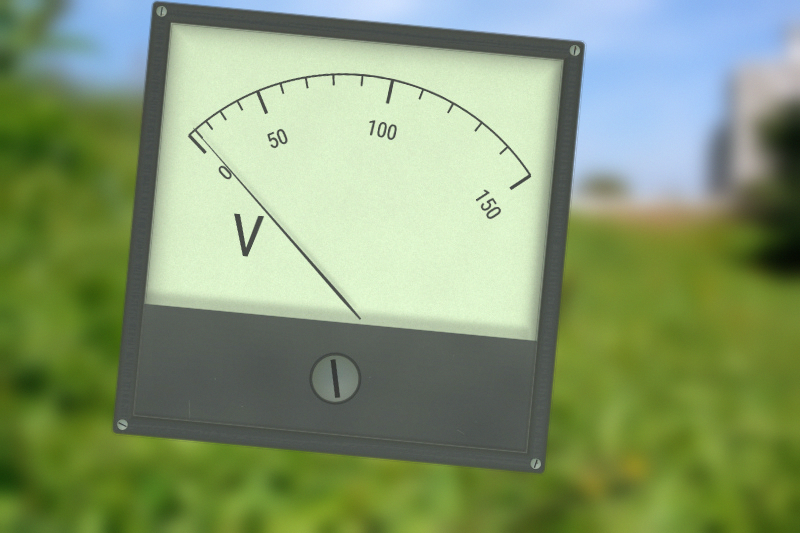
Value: {"value": 10, "unit": "V"}
